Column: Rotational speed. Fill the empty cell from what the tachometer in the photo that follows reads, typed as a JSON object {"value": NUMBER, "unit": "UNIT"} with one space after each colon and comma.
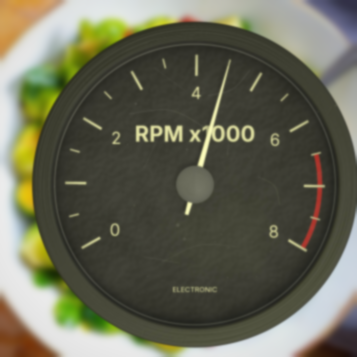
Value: {"value": 4500, "unit": "rpm"}
